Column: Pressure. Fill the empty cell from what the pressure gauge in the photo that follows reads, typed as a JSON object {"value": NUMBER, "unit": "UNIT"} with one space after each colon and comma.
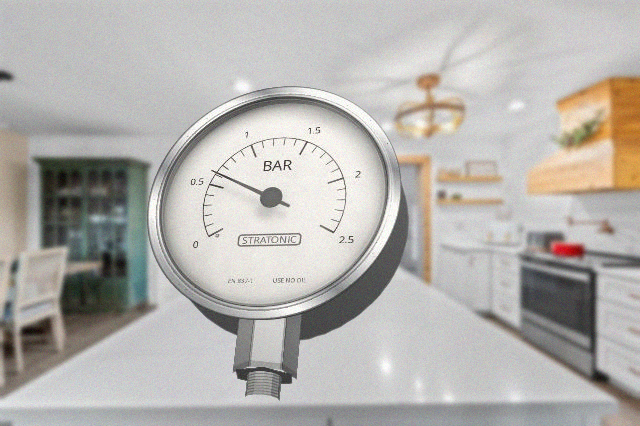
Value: {"value": 0.6, "unit": "bar"}
